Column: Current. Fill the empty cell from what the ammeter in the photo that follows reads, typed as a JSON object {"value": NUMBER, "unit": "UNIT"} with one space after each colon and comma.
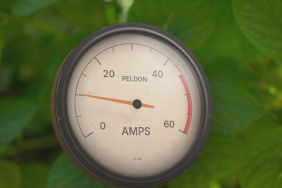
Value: {"value": 10, "unit": "A"}
